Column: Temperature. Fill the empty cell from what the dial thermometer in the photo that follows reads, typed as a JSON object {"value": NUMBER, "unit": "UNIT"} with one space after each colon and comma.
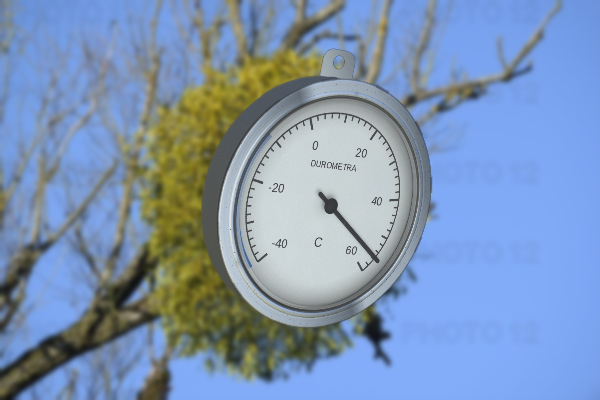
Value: {"value": 56, "unit": "°C"}
